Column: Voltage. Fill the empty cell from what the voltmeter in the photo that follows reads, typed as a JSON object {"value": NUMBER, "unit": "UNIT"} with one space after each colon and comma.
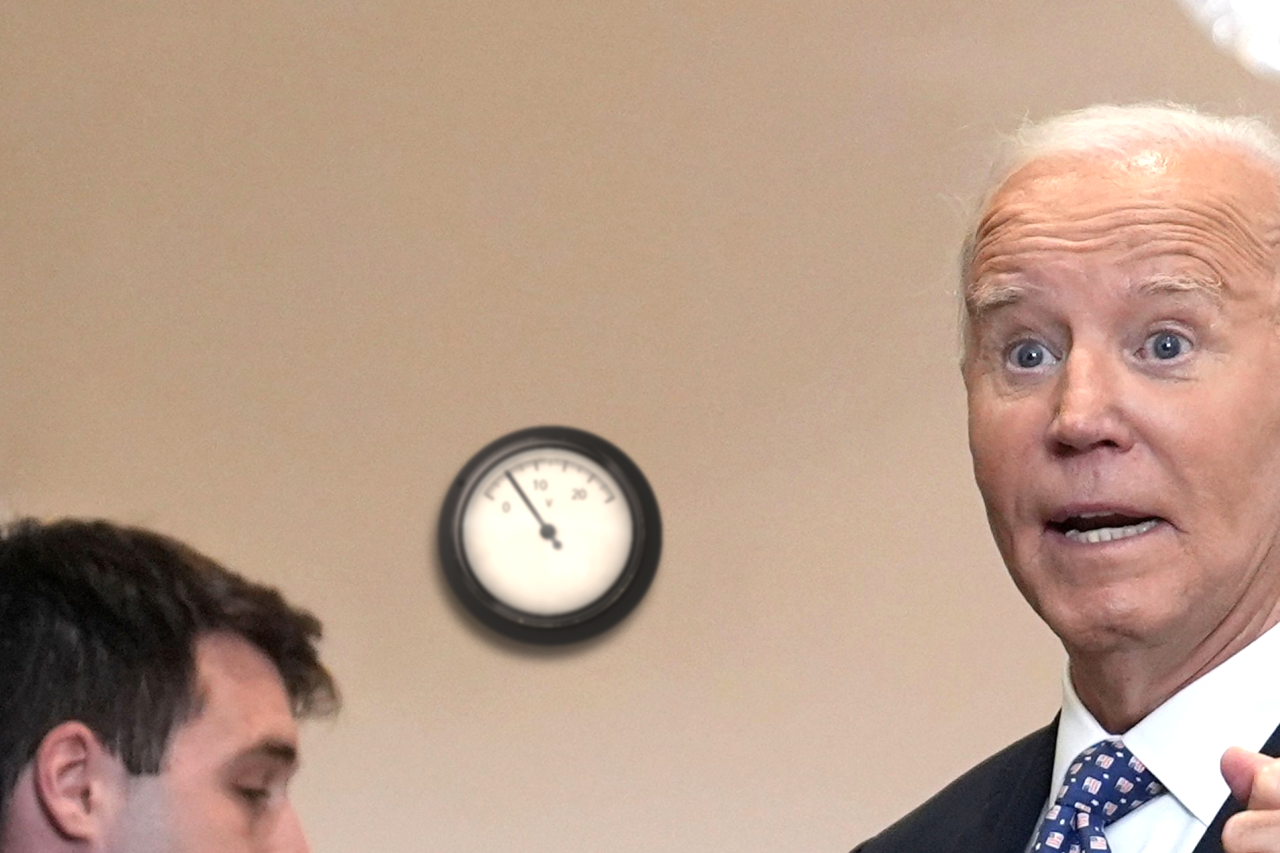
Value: {"value": 5, "unit": "V"}
